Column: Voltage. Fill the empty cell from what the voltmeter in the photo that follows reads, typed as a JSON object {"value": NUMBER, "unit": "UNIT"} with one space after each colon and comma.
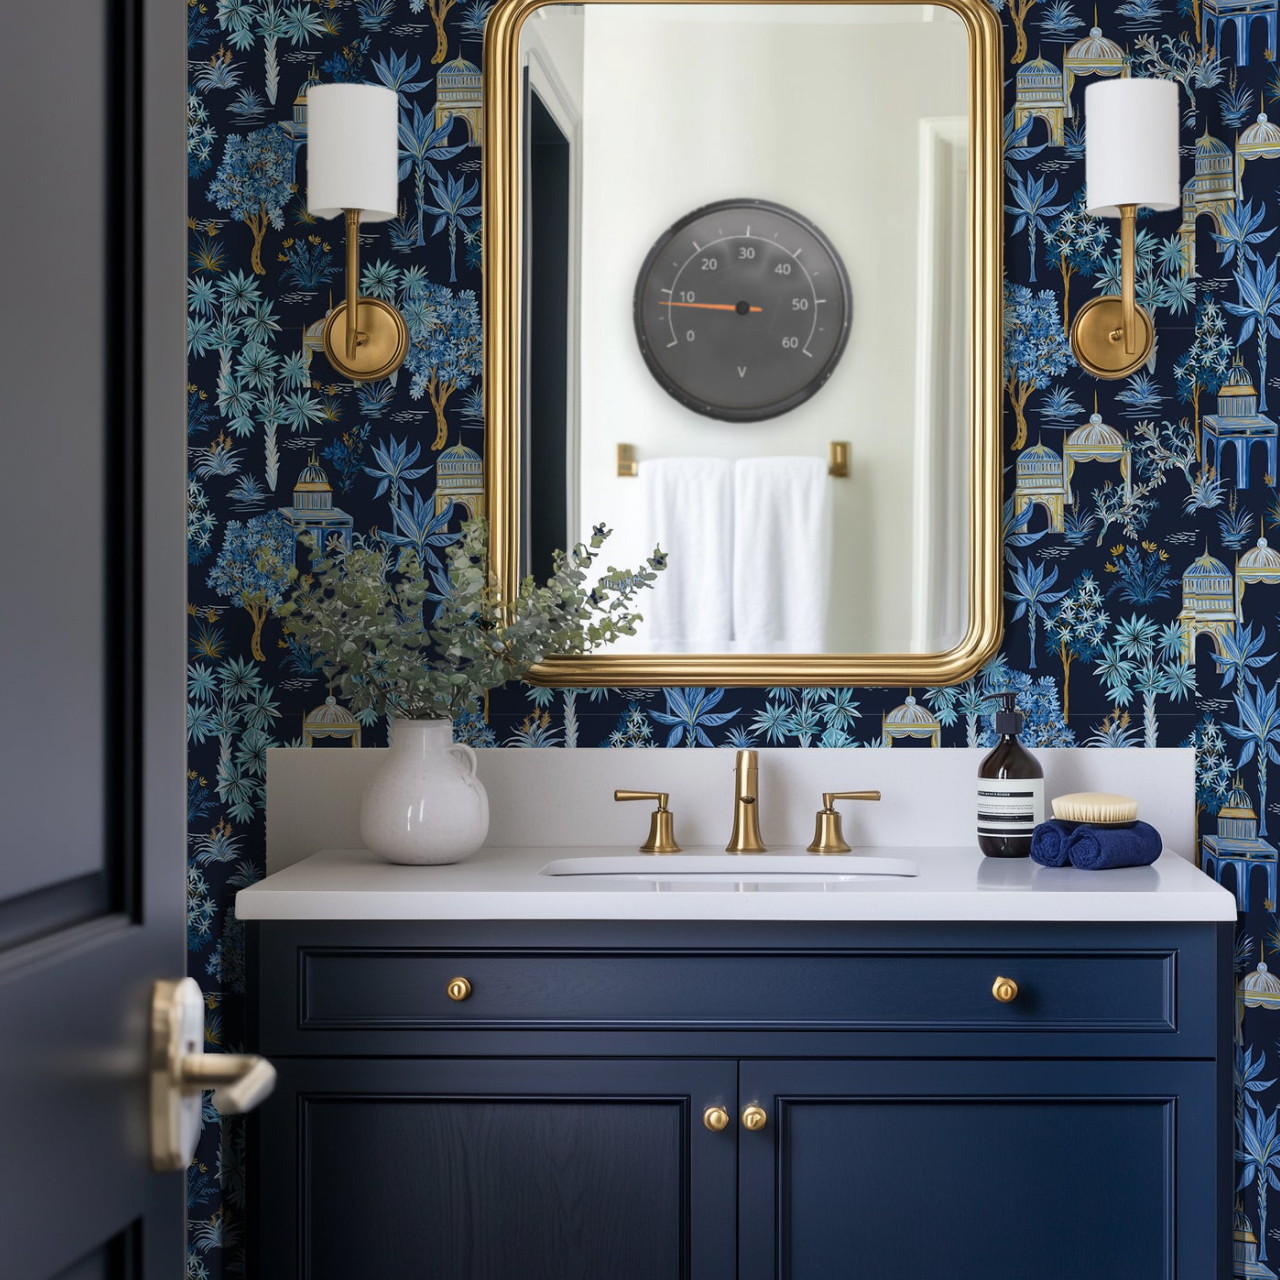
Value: {"value": 7.5, "unit": "V"}
